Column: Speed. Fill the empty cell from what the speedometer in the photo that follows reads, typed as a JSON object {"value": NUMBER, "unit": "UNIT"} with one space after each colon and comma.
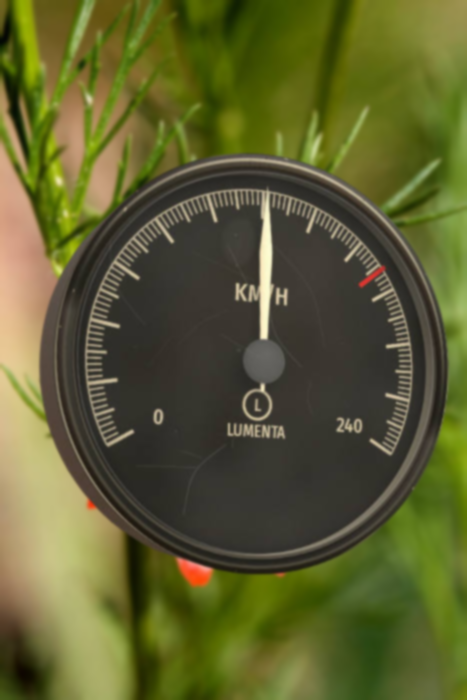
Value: {"value": 120, "unit": "km/h"}
